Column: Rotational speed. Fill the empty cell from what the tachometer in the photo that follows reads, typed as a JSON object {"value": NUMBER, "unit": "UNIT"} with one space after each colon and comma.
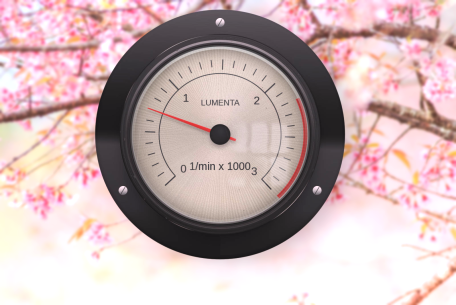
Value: {"value": 700, "unit": "rpm"}
